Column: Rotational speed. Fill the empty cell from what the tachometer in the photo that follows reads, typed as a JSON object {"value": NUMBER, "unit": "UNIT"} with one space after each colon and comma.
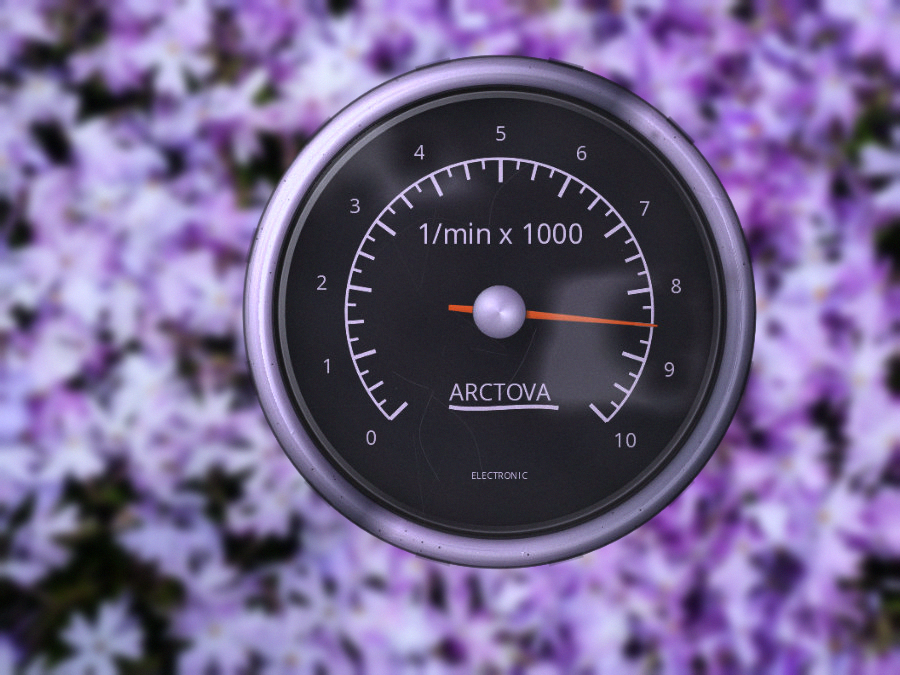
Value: {"value": 8500, "unit": "rpm"}
